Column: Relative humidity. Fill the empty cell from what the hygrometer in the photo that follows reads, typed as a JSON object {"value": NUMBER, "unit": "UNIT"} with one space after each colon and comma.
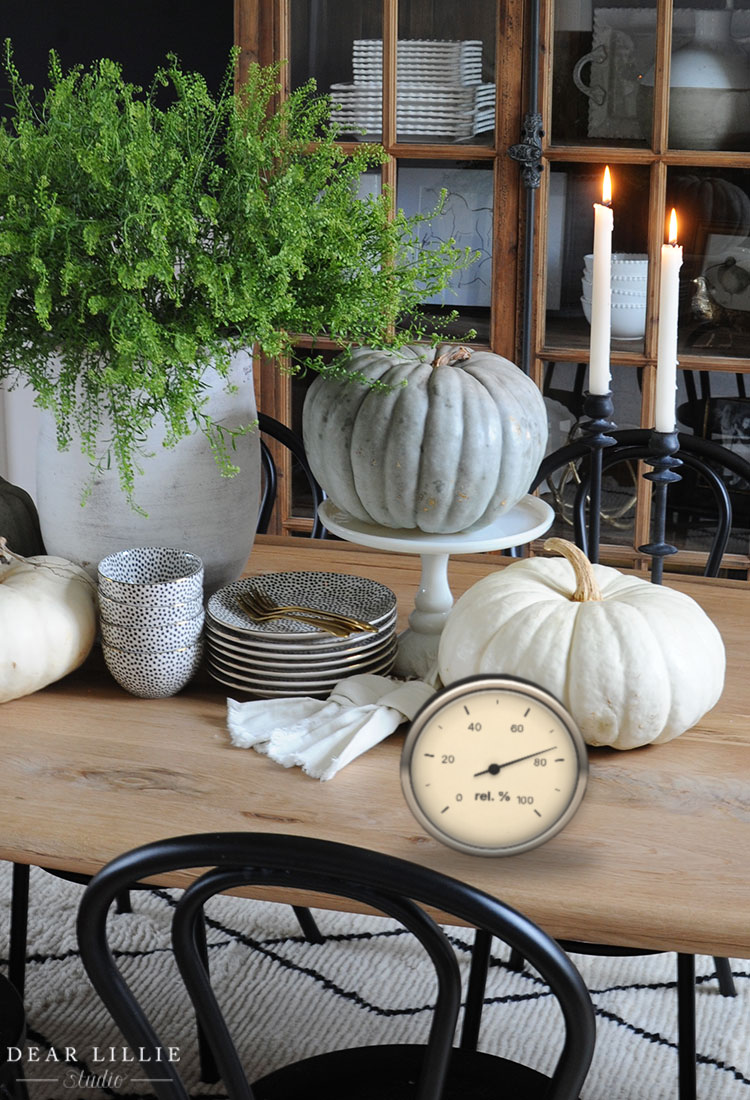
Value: {"value": 75, "unit": "%"}
